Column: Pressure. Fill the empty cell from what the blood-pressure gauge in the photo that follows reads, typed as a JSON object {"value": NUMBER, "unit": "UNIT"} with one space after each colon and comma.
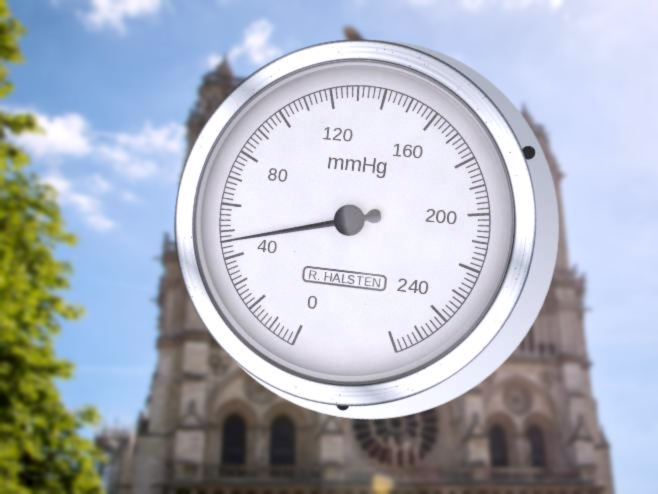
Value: {"value": 46, "unit": "mmHg"}
